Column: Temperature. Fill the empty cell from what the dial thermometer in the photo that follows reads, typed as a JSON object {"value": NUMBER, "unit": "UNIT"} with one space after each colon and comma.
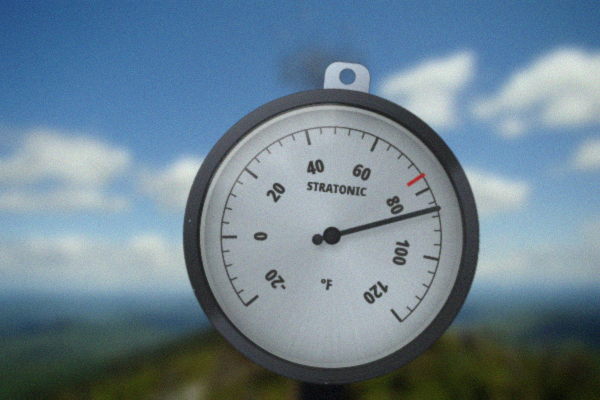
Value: {"value": 86, "unit": "°F"}
